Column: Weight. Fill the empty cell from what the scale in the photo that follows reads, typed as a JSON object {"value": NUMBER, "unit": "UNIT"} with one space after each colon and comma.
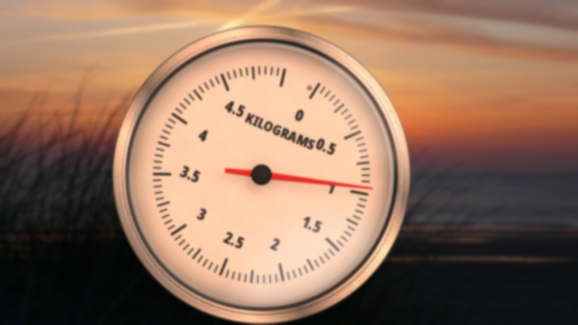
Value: {"value": 0.95, "unit": "kg"}
